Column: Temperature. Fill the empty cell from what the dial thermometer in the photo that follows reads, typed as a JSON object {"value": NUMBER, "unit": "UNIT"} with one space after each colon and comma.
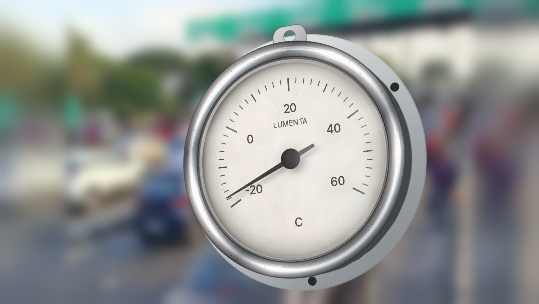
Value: {"value": -18, "unit": "°C"}
